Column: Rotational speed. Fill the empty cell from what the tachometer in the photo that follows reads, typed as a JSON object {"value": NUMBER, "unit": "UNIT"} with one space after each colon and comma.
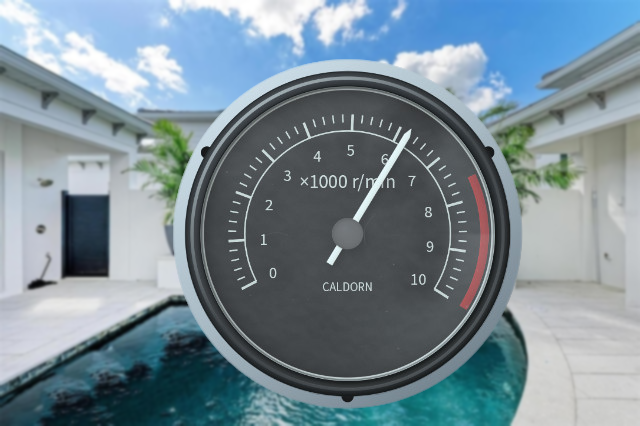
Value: {"value": 6200, "unit": "rpm"}
